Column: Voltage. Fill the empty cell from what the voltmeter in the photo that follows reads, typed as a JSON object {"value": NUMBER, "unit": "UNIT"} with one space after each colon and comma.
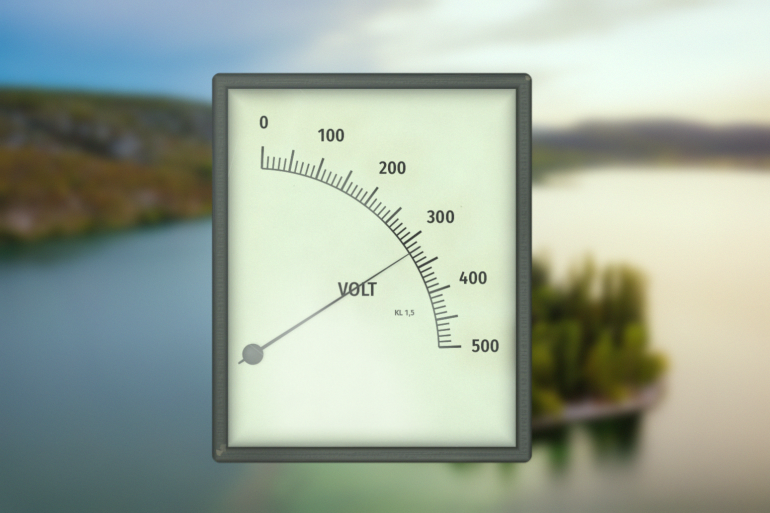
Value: {"value": 320, "unit": "V"}
